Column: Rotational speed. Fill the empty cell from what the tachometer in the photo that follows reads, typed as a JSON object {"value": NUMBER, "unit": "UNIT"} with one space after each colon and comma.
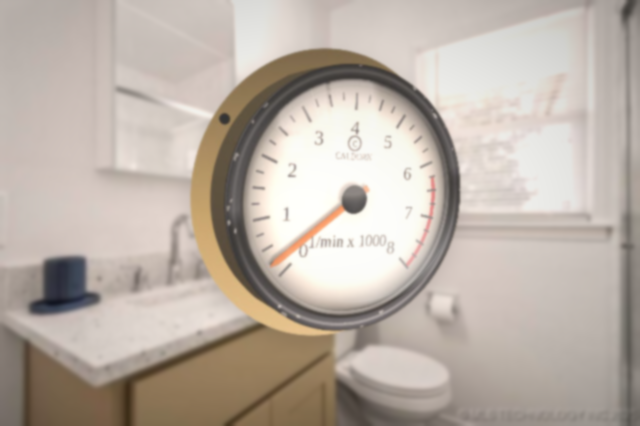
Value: {"value": 250, "unit": "rpm"}
